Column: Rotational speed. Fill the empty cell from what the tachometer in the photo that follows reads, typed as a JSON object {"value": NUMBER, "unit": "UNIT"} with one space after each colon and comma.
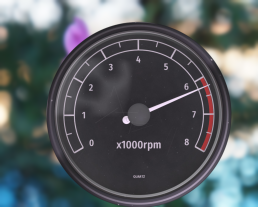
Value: {"value": 6250, "unit": "rpm"}
